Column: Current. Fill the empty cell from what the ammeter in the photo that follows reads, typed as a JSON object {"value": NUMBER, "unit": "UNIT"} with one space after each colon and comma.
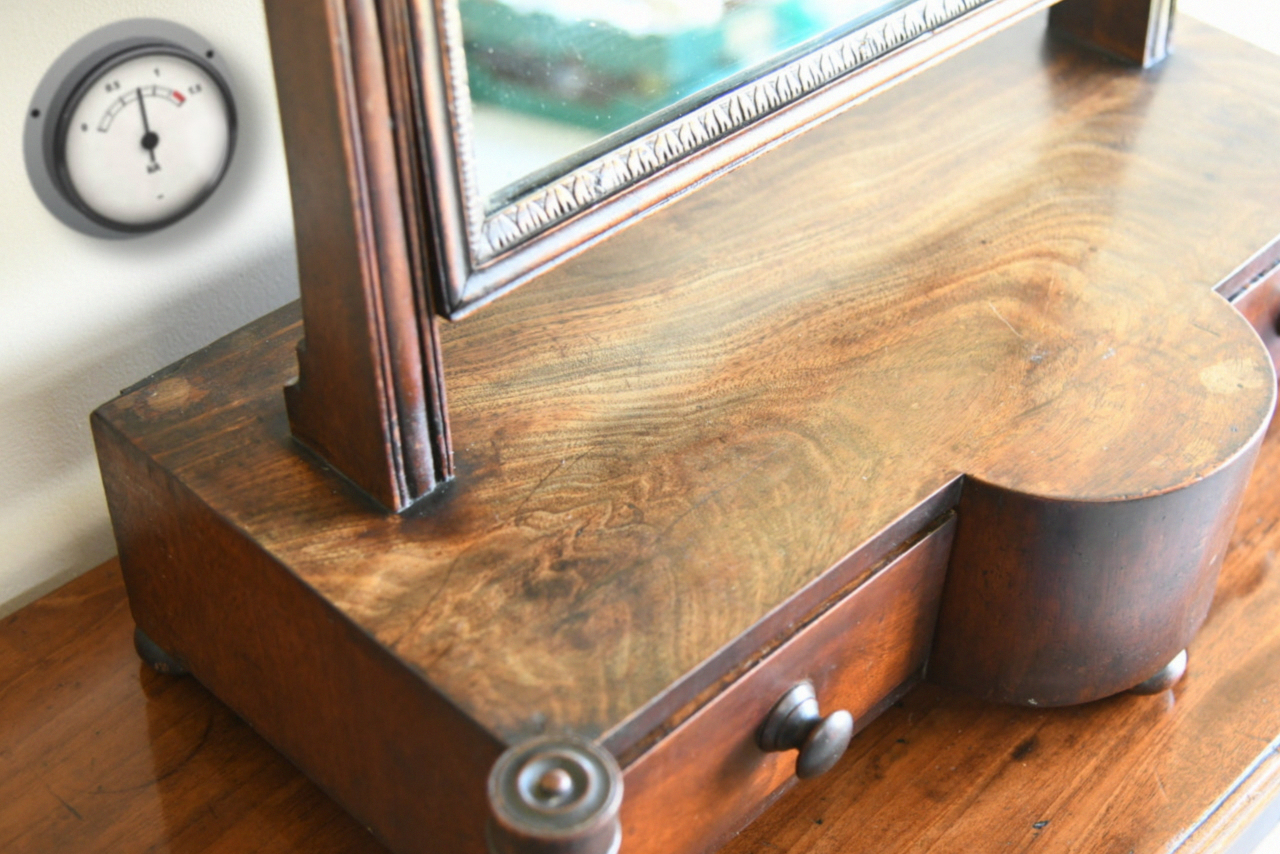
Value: {"value": 0.75, "unit": "kA"}
